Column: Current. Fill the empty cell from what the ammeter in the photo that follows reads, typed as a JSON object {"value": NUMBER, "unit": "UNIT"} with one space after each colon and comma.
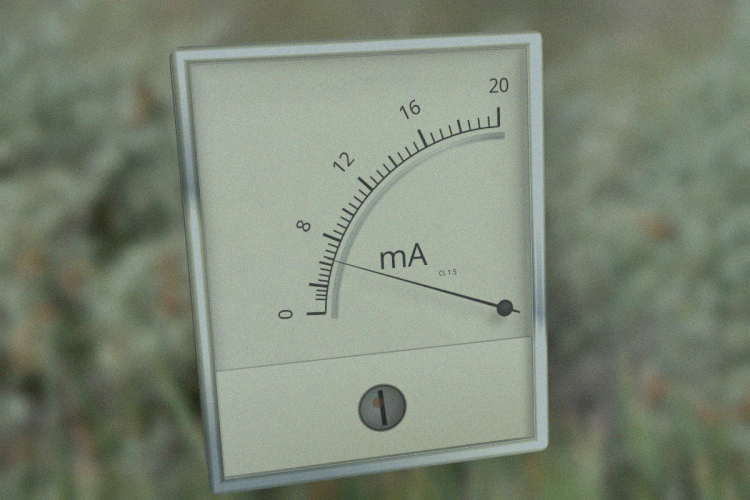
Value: {"value": 6.5, "unit": "mA"}
